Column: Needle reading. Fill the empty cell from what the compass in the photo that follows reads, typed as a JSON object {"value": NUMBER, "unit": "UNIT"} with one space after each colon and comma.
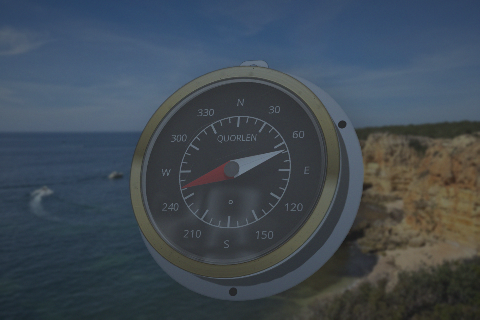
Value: {"value": 250, "unit": "°"}
